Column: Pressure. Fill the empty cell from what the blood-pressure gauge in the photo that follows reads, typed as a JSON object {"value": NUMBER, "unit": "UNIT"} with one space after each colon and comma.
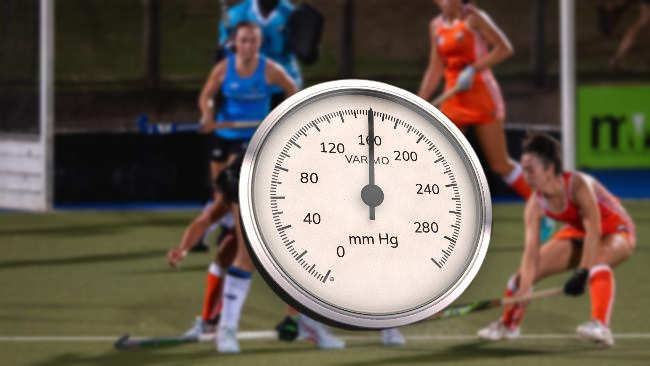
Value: {"value": 160, "unit": "mmHg"}
